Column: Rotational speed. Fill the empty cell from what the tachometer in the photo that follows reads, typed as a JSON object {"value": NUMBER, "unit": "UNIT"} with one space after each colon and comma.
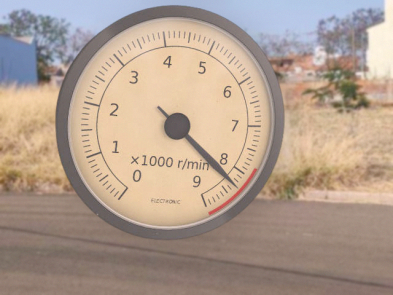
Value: {"value": 8300, "unit": "rpm"}
